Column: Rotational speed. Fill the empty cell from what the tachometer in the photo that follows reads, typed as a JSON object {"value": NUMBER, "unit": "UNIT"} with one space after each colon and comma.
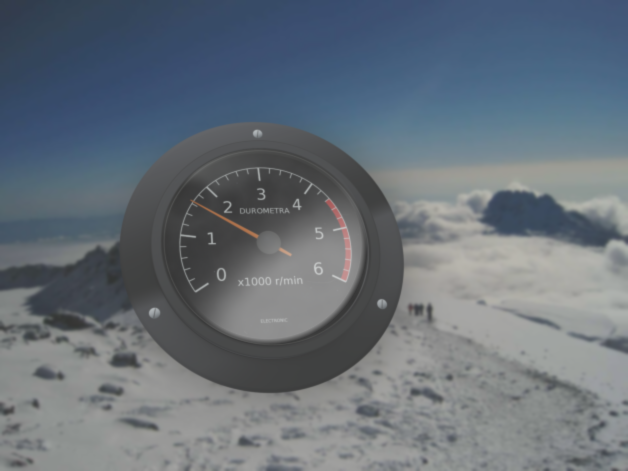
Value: {"value": 1600, "unit": "rpm"}
